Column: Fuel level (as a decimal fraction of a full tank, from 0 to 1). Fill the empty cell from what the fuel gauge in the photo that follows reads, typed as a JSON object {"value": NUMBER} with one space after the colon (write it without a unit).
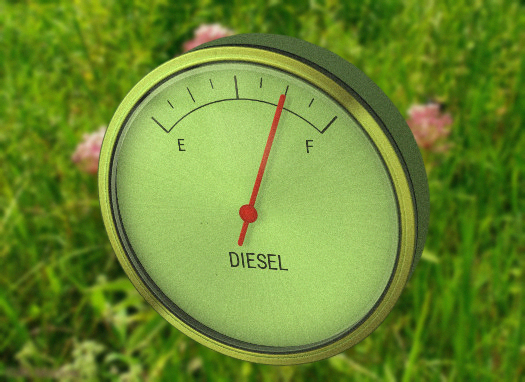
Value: {"value": 0.75}
